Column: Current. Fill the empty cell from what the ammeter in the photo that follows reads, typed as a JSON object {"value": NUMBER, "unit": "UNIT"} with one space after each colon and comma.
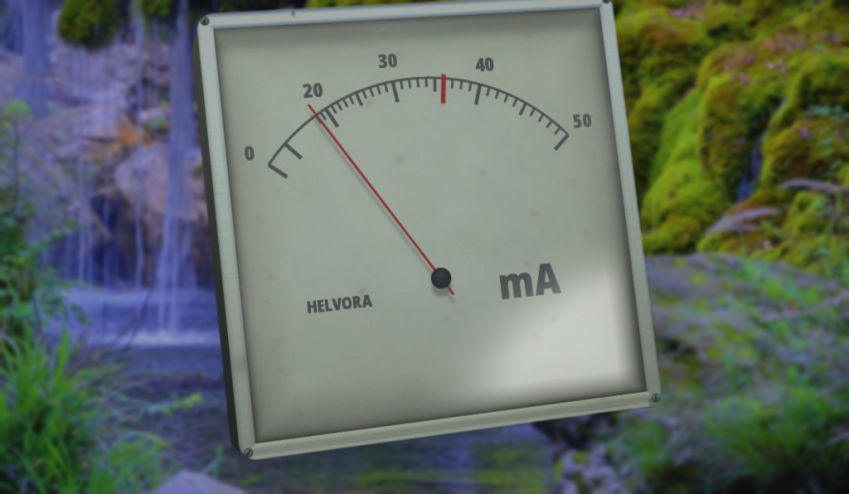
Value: {"value": 18, "unit": "mA"}
